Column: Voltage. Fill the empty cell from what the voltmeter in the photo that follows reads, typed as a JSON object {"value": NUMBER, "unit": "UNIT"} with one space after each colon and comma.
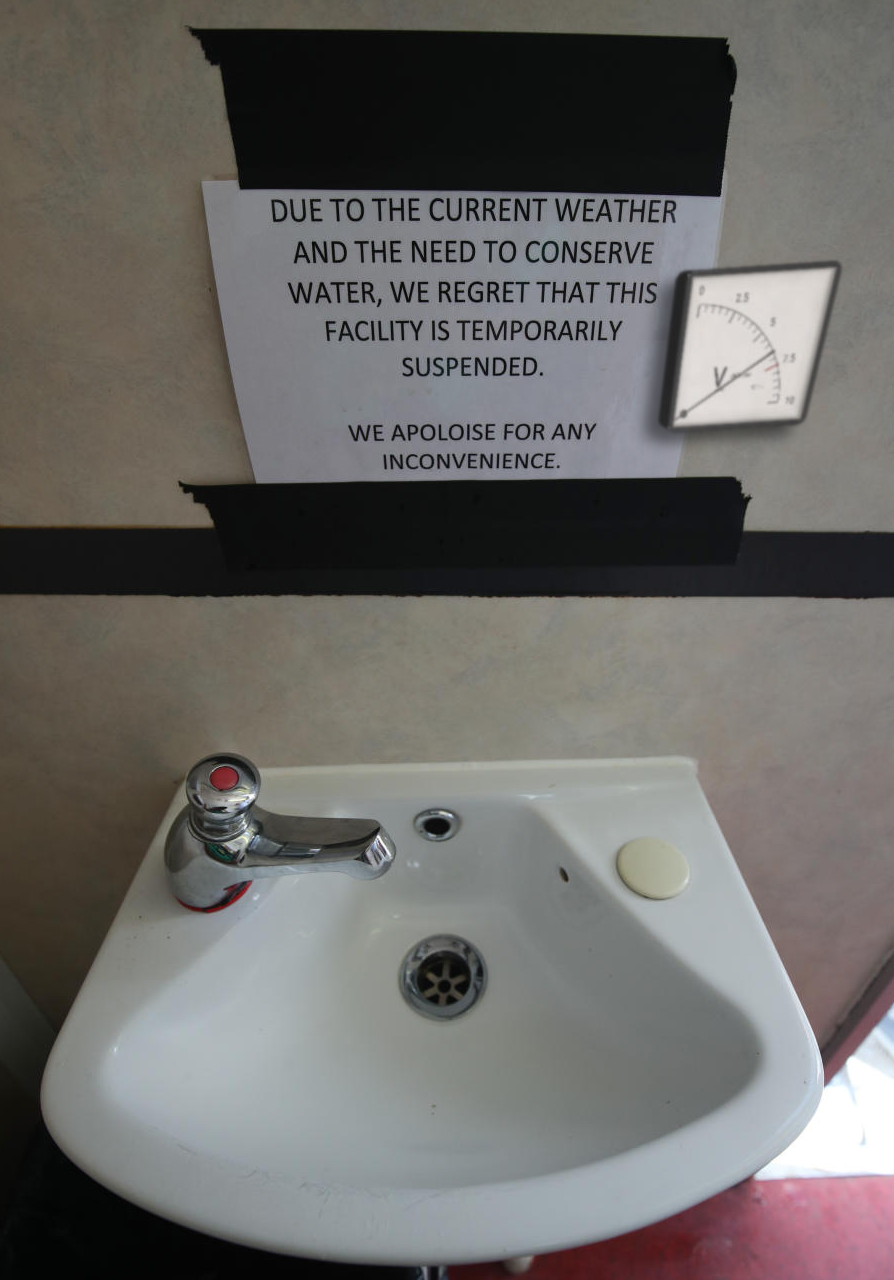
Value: {"value": 6.5, "unit": "V"}
